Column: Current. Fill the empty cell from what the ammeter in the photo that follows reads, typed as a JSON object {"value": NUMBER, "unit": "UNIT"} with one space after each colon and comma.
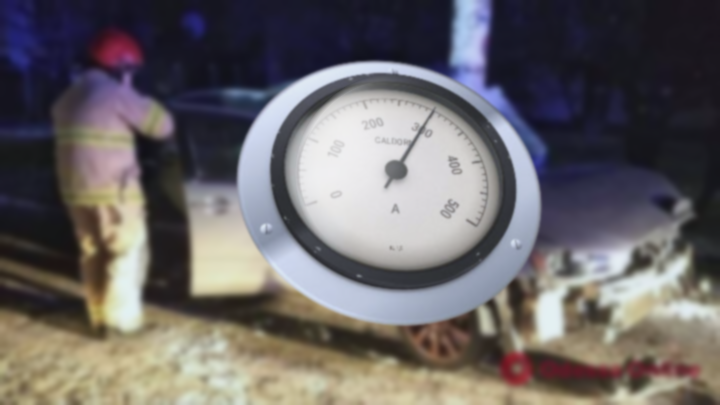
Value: {"value": 300, "unit": "A"}
